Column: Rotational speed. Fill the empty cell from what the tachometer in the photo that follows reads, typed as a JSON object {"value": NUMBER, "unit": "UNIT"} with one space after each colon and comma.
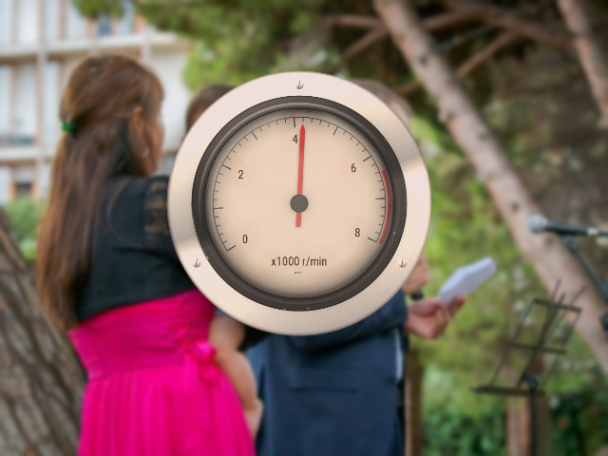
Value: {"value": 4200, "unit": "rpm"}
